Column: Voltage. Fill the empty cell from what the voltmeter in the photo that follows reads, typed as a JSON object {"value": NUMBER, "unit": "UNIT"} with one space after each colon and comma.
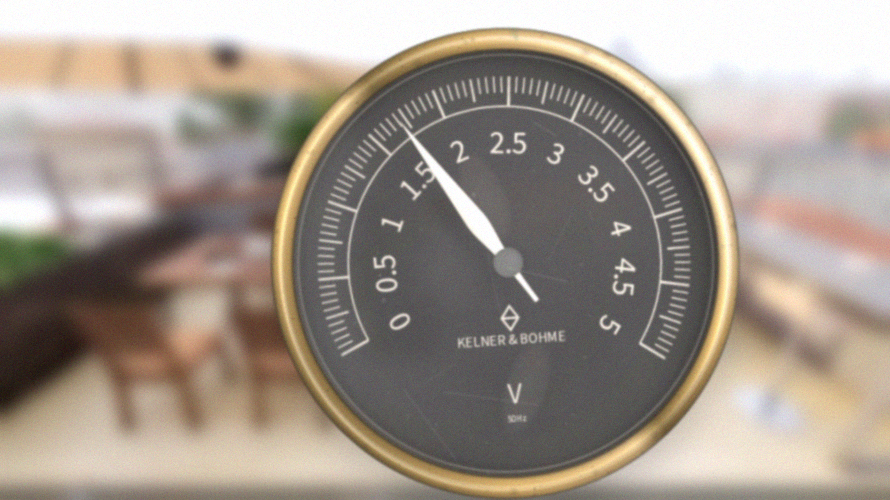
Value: {"value": 1.7, "unit": "V"}
